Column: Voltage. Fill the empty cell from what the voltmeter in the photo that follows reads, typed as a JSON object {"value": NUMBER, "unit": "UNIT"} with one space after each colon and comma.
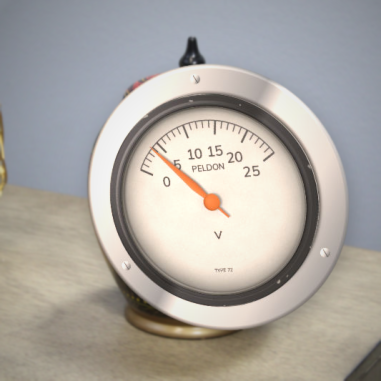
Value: {"value": 4, "unit": "V"}
